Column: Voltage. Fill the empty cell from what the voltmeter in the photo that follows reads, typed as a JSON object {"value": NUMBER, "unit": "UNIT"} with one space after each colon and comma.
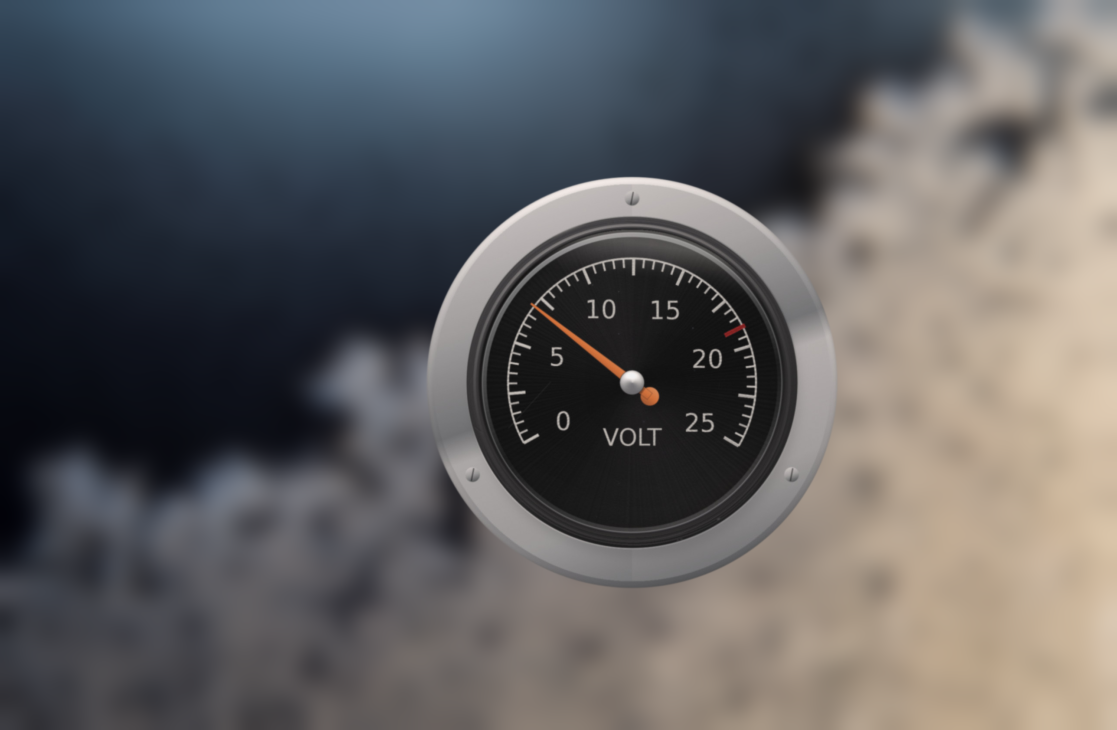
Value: {"value": 7, "unit": "V"}
